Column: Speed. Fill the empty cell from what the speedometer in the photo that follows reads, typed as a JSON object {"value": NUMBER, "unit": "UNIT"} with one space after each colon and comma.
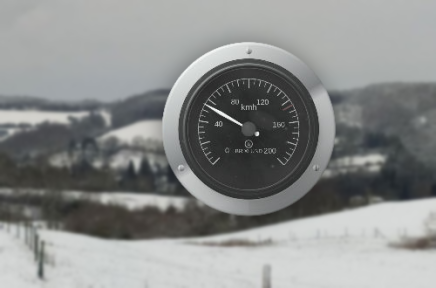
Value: {"value": 55, "unit": "km/h"}
